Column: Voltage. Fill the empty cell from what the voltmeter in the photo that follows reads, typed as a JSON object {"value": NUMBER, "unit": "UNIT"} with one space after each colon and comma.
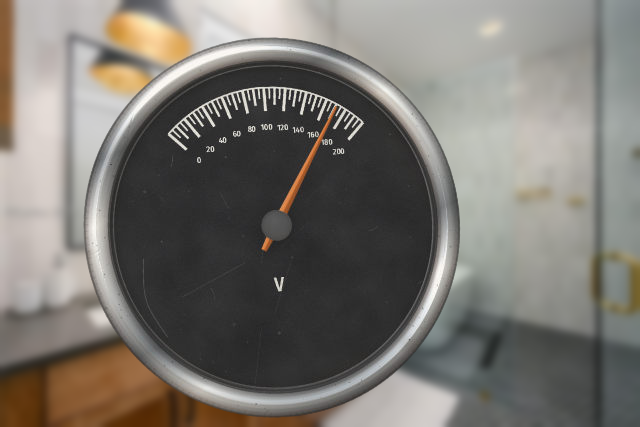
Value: {"value": 170, "unit": "V"}
